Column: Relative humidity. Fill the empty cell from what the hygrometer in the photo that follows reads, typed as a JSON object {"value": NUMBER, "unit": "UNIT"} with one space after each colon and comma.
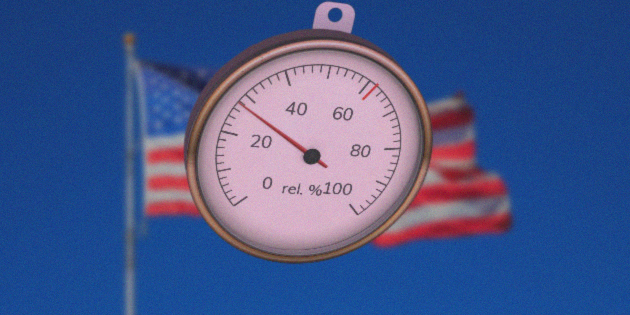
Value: {"value": 28, "unit": "%"}
